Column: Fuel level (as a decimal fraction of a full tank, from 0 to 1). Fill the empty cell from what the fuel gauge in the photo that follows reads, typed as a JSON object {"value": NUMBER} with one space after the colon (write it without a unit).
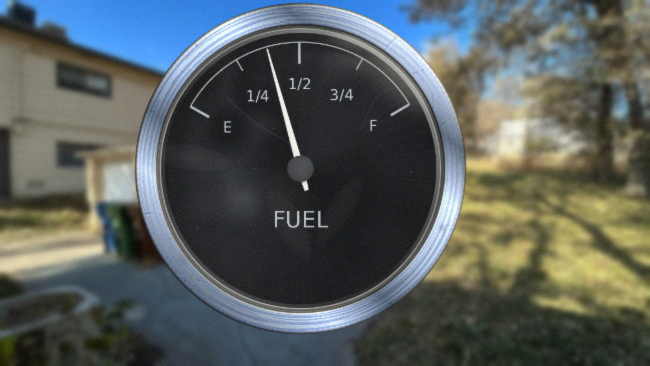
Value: {"value": 0.375}
